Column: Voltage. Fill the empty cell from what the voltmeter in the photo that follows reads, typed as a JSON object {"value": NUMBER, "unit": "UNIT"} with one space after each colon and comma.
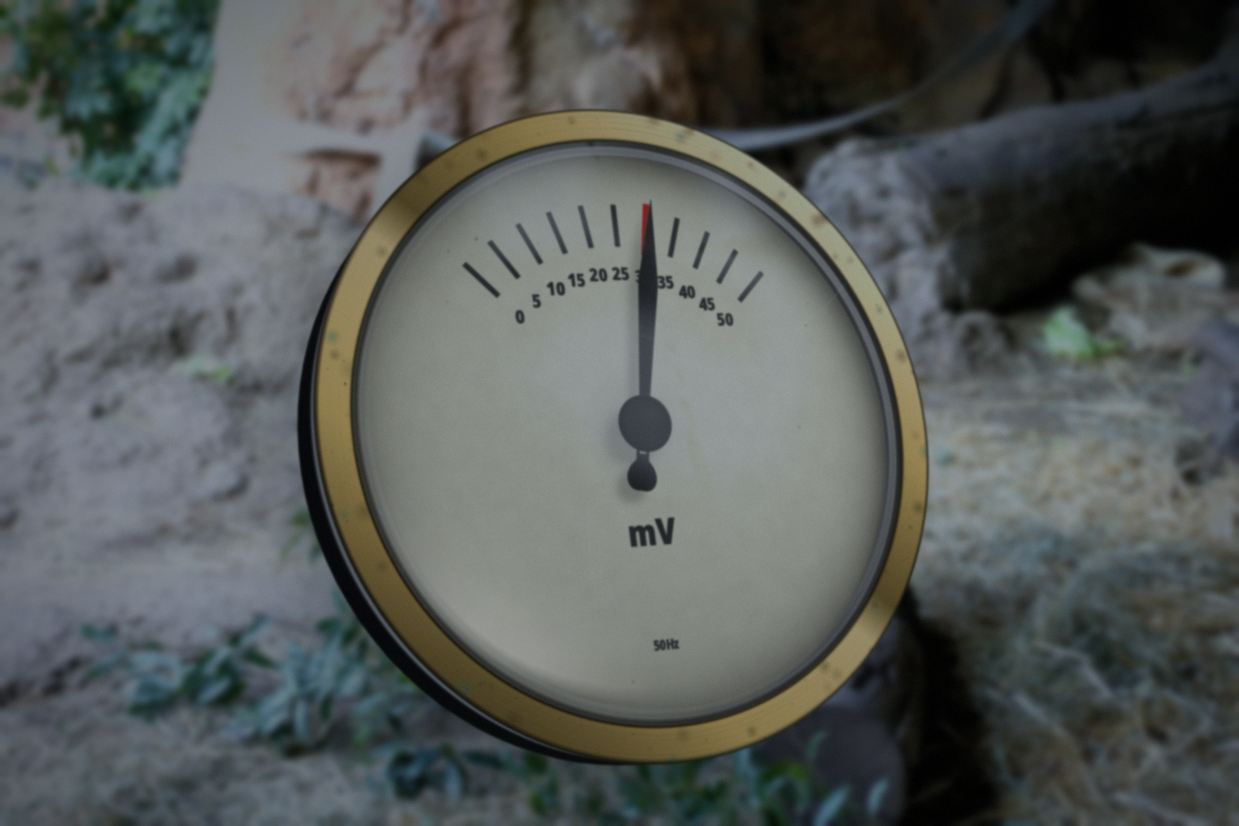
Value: {"value": 30, "unit": "mV"}
